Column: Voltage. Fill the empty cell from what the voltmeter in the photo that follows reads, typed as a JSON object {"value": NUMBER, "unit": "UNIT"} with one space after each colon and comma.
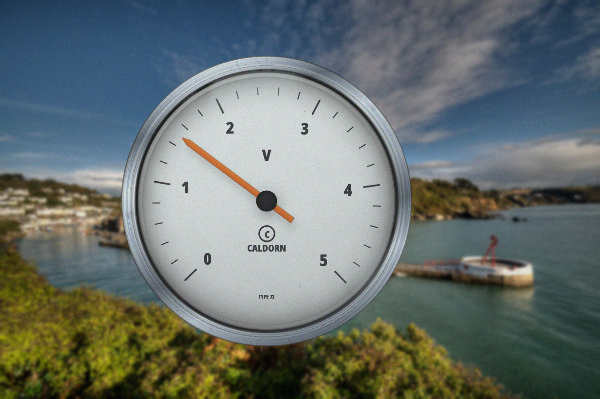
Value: {"value": 1.5, "unit": "V"}
